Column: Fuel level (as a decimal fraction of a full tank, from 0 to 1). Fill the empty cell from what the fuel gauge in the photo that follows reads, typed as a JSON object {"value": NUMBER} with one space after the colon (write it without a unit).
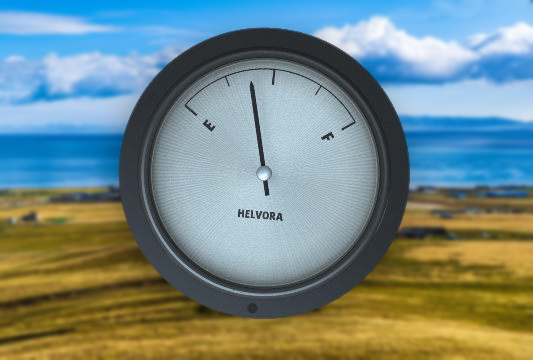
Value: {"value": 0.375}
